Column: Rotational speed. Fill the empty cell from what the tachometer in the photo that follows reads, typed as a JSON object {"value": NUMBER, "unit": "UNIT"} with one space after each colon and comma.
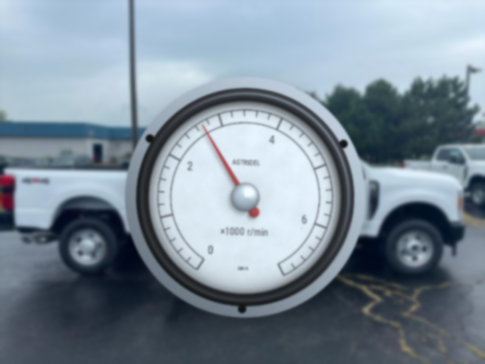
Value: {"value": 2700, "unit": "rpm"}
